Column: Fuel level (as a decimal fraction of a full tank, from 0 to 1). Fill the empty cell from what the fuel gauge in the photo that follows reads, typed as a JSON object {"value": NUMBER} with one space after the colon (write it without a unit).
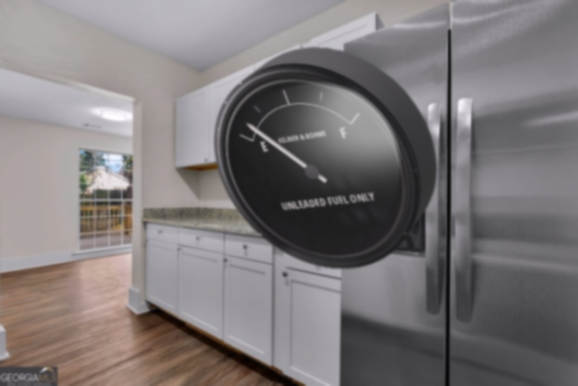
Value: {"value": 0.125}
